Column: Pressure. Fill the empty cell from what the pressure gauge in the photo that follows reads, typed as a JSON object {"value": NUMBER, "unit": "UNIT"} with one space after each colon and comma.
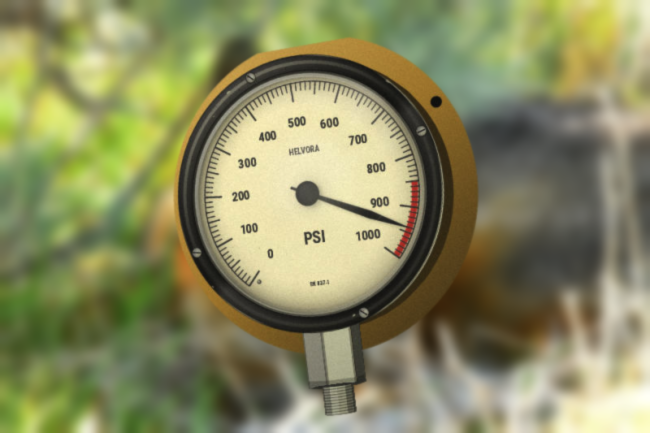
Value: {"value": 940, "unit": "psi"}
